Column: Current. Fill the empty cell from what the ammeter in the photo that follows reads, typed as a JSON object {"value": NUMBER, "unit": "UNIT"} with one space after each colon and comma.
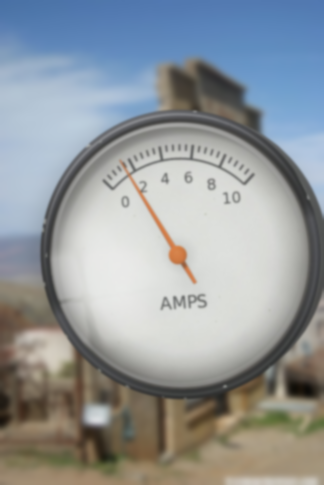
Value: {"value": 1.6, "unit": "A"}
